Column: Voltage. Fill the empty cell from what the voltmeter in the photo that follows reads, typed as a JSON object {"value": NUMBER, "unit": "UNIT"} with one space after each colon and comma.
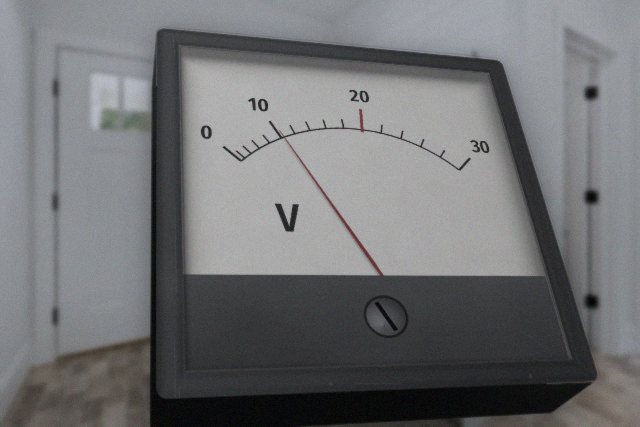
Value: {"value": 10, "unit": "V"}
